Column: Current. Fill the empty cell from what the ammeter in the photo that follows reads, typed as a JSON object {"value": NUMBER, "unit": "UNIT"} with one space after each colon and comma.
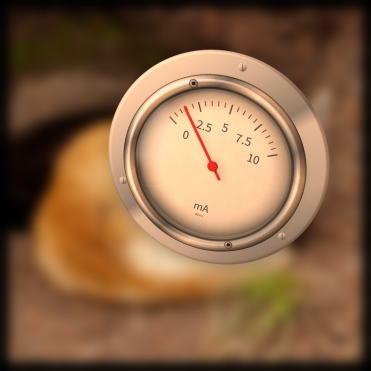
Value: {"value": 1.5, "unit": "mA"}
